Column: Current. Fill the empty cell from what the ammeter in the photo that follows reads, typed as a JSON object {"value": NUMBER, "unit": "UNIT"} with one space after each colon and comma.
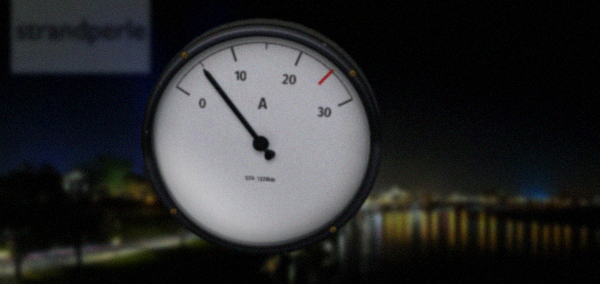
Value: {"value": 5, "unit": "A"}
